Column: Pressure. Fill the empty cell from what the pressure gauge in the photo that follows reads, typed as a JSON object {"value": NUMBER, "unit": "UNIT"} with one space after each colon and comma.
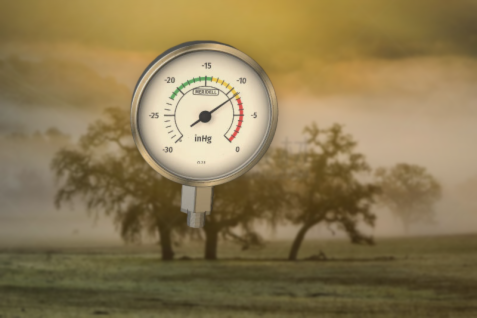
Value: {"value": -9, "unit": "inHg"}
